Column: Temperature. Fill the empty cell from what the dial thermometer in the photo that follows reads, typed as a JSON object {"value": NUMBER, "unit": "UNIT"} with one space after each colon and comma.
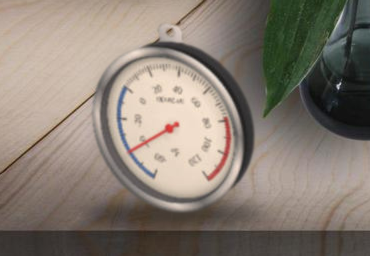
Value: {"value": -40, "unit": "°F"}
